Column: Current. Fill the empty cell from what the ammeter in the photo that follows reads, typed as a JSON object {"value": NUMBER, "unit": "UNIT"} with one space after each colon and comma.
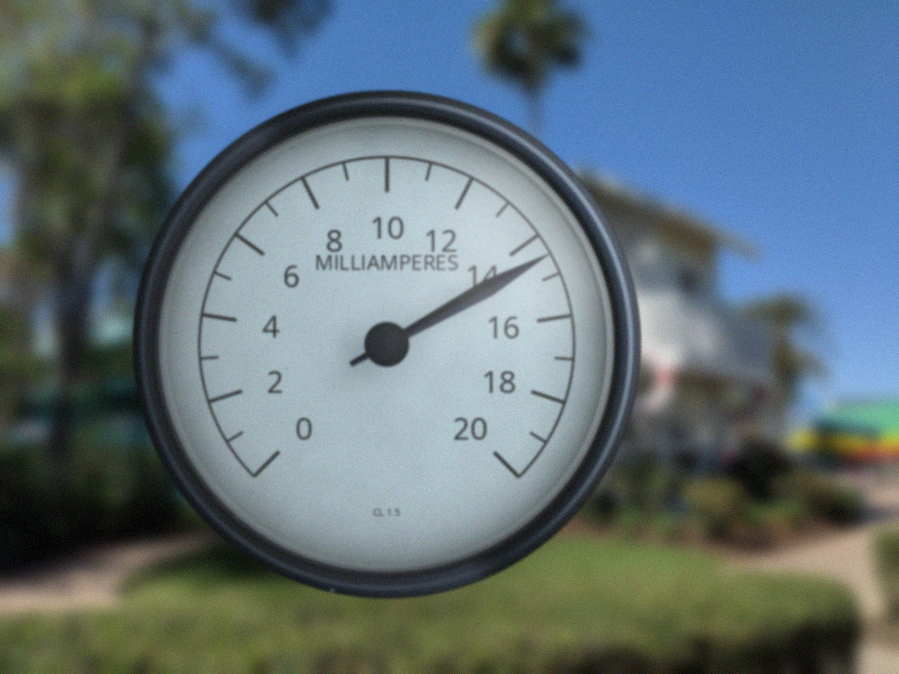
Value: {"value": 14.5, "unit": "mA"}
